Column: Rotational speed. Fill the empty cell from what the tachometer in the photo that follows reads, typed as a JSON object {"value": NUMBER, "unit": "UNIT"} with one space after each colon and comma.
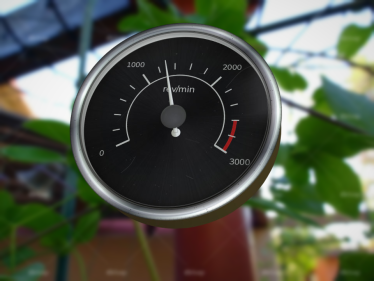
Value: {"value": 1300, "unit": "rpm"}
